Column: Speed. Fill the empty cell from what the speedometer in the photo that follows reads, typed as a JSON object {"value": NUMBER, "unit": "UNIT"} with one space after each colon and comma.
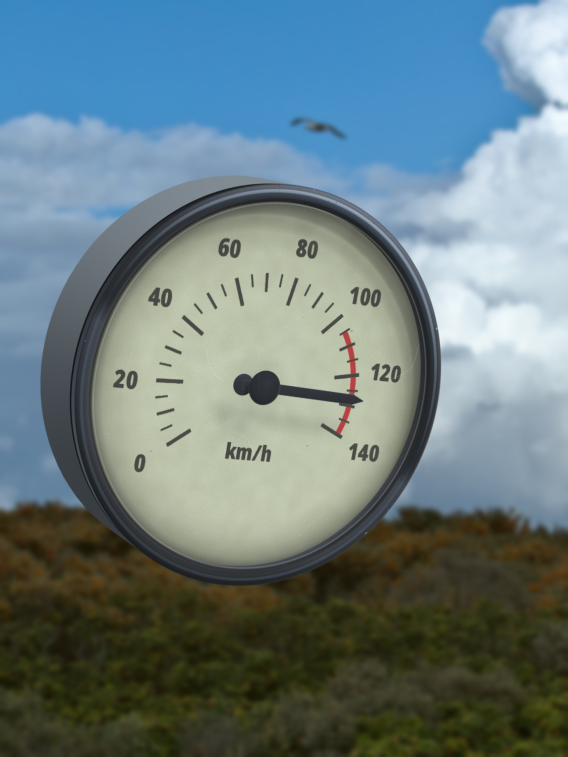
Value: {"value": 127.5, "unit": "km/h"}
